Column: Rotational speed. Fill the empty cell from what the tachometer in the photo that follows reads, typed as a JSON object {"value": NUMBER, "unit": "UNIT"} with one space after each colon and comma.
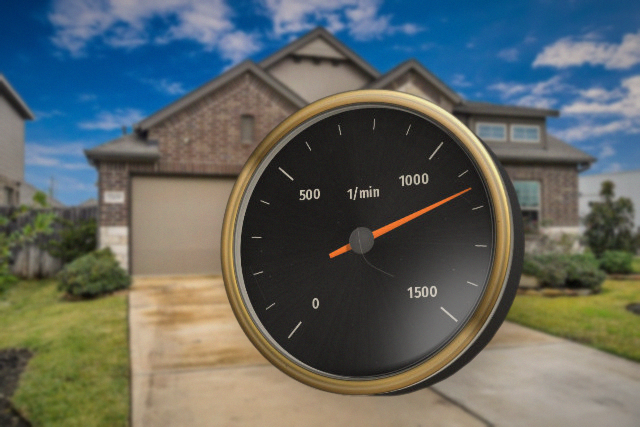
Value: {"value": 1150, "unit": "rpm"}
